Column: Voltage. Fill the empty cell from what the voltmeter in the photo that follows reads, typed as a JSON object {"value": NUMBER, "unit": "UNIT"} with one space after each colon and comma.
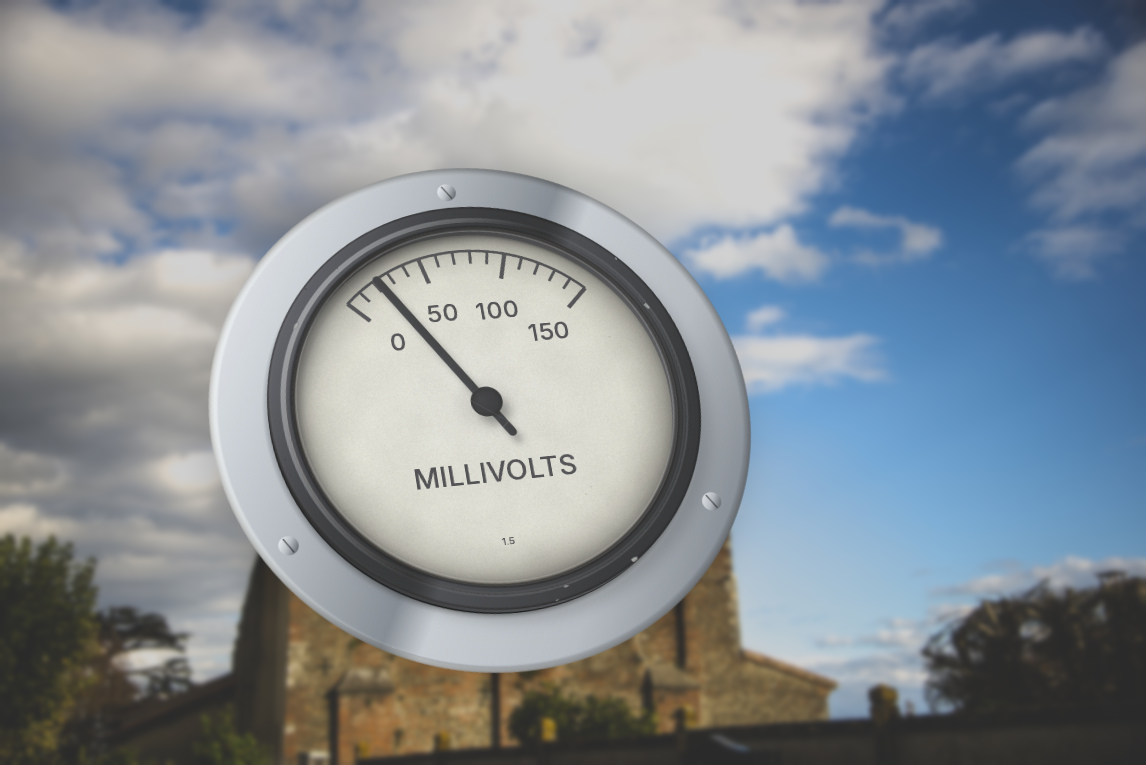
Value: {"value": 20, "unit": "mV"}
